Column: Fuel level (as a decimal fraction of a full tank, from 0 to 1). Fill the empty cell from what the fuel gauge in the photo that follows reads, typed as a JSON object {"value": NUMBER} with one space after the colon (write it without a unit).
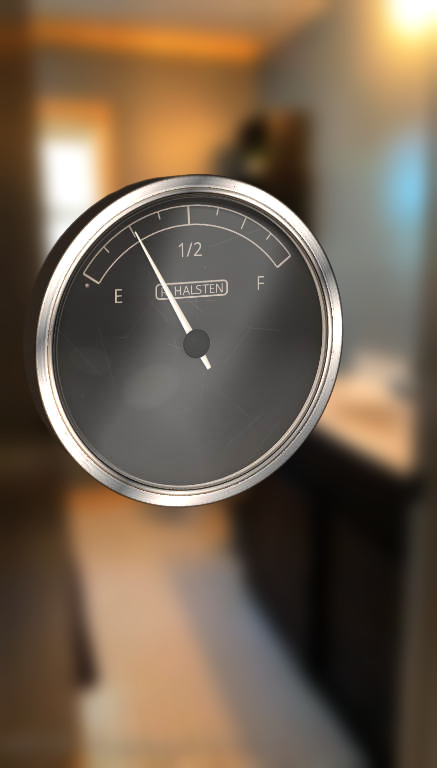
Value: {"value": 0.25}
